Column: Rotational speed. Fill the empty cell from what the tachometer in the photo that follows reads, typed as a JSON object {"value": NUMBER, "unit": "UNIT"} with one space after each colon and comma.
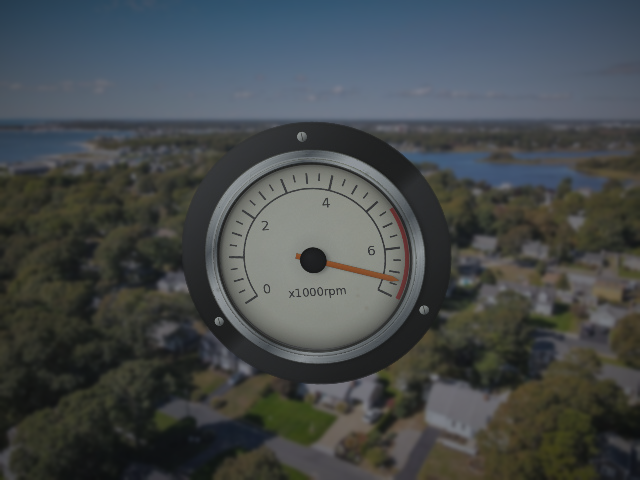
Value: {"value": 6625, "unit": "rpm"}
